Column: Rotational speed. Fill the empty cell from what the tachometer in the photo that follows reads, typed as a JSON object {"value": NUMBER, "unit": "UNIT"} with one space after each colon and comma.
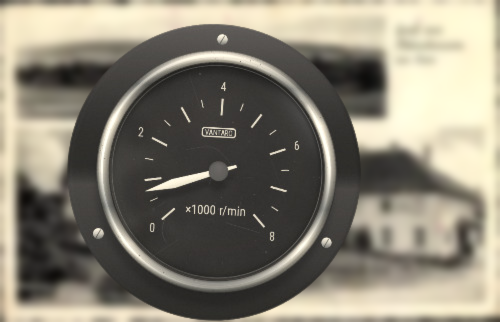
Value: {"value": 750, "unit": "rpm"}
